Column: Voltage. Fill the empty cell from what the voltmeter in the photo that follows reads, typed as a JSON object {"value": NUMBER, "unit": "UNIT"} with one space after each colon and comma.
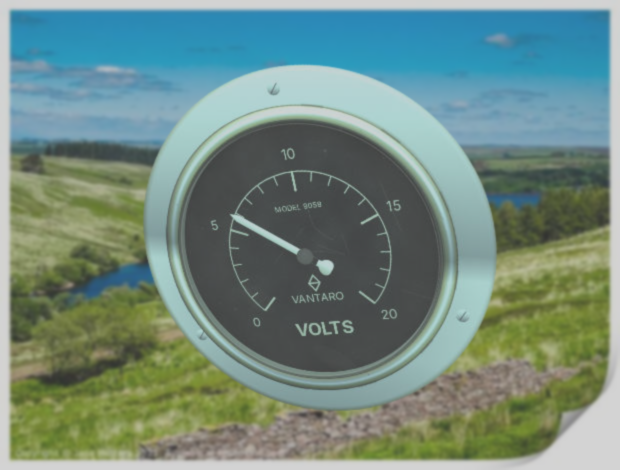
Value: {"value": 6, "unit": "V"}
